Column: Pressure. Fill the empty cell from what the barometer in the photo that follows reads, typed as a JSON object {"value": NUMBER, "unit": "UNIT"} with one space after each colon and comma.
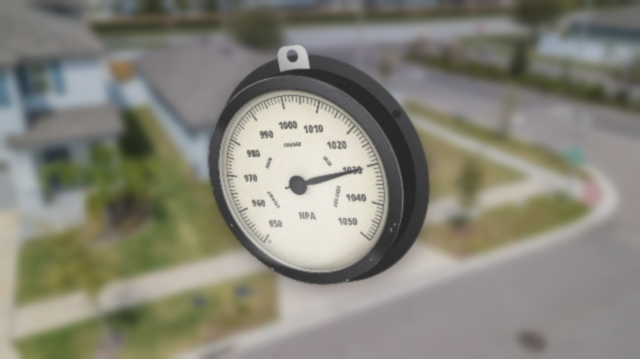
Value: {"value": 1030, "unit": "hPa"}
